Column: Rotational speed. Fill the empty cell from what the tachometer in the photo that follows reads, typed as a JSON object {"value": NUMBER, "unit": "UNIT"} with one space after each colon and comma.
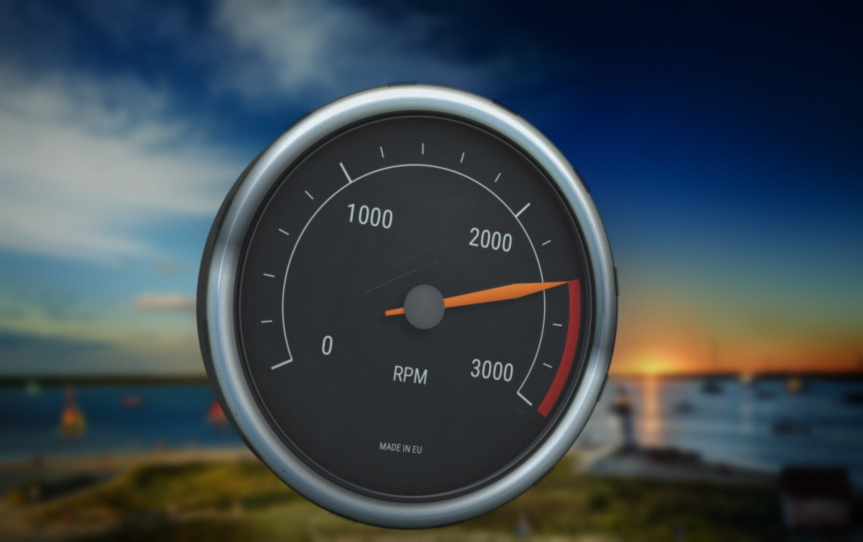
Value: {"value": 2400, "unit": "rpm"}
